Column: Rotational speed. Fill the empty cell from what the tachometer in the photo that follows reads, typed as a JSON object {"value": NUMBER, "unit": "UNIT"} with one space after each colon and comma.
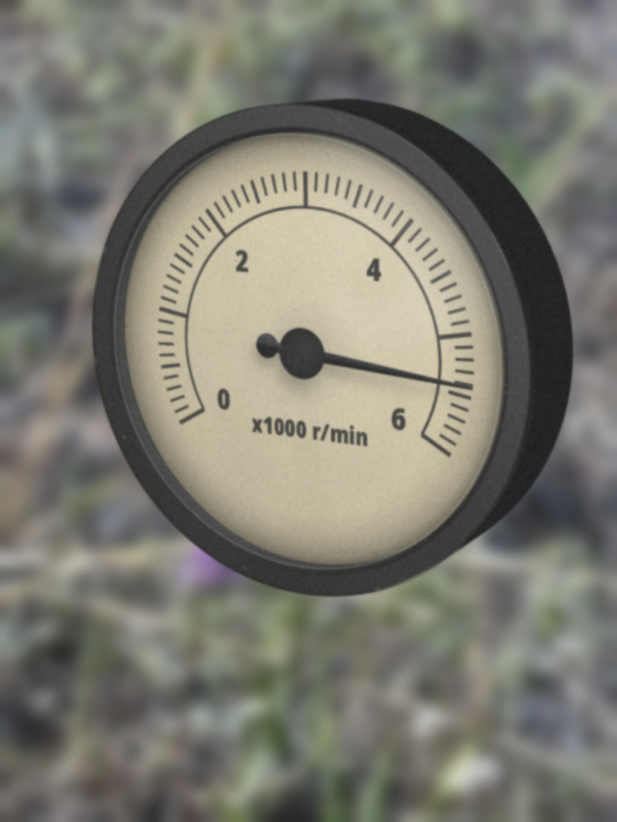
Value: {"value": 5400, "unit": "rpm"}
